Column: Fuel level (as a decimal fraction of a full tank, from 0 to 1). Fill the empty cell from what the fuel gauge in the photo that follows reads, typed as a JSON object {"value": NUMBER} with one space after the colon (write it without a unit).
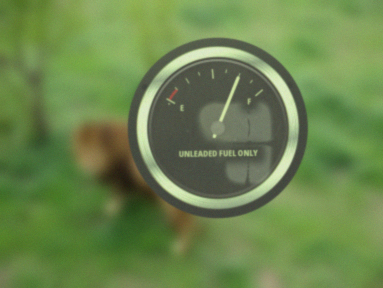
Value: {"value": 0.75}
